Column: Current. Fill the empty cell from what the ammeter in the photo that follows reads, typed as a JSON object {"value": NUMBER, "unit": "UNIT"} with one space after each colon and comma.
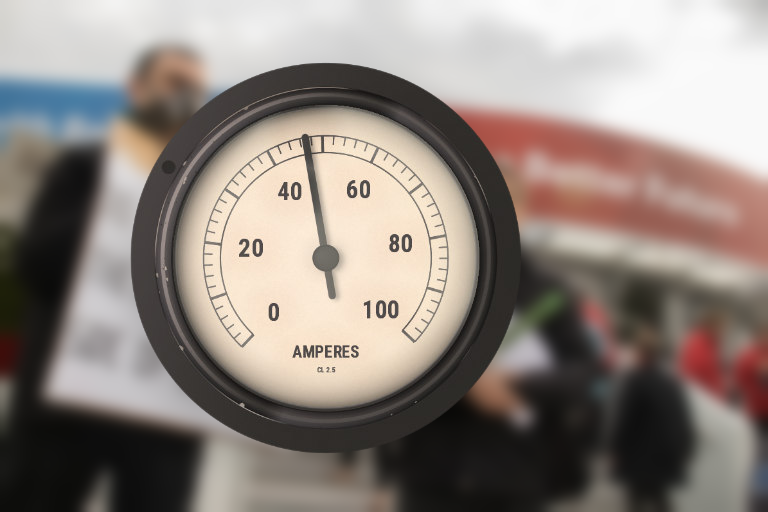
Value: {"value": 47, "unit": "A"}
